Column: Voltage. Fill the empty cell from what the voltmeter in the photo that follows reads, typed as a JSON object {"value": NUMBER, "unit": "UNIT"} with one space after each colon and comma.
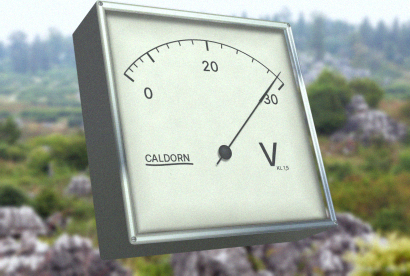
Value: {"value": 29, "unit": "V"}
